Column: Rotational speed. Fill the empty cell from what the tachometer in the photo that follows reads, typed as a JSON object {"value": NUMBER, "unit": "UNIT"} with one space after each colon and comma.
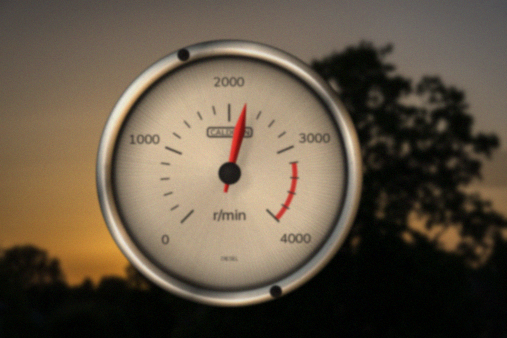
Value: {"value": 2200, "unit": "rpm"}
